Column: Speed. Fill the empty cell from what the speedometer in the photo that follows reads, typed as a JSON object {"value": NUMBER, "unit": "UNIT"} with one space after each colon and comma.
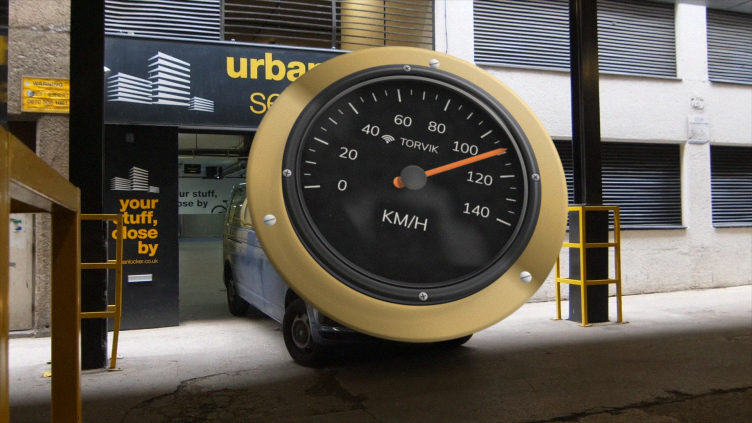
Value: {"value": 110, "unit": "km/h"}
